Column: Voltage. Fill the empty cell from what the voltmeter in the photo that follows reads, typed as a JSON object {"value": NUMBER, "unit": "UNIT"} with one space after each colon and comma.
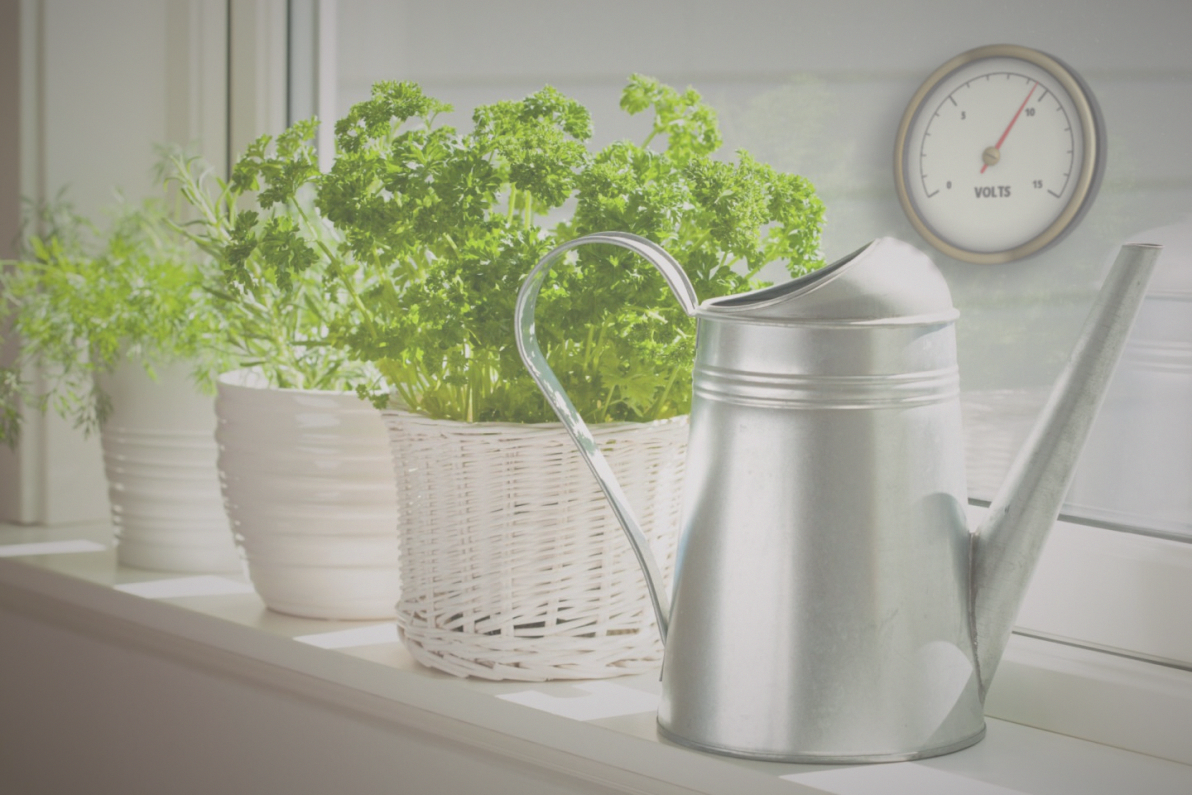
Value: {"value": 9.5, "unit": "V"}
